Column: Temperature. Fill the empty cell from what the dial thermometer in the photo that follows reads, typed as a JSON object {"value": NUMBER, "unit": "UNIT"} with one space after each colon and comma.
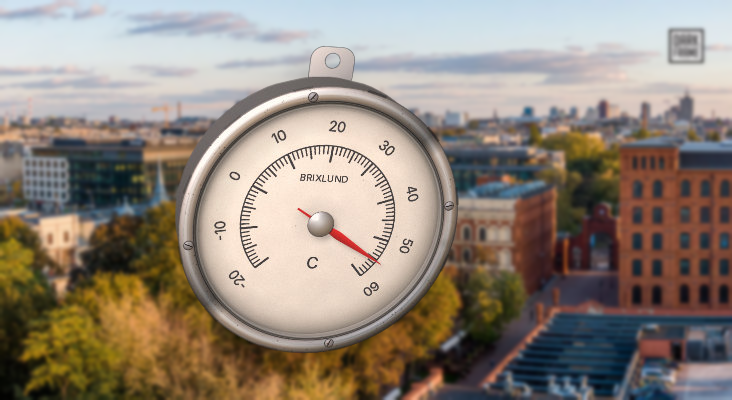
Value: {"value": 55, "unit": "°C"}
